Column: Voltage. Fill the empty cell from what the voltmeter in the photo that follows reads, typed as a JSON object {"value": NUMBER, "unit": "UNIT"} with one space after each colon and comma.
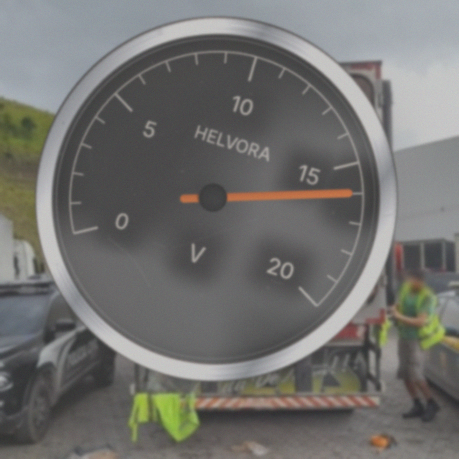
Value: {"value": 16, "unit": "V"}
